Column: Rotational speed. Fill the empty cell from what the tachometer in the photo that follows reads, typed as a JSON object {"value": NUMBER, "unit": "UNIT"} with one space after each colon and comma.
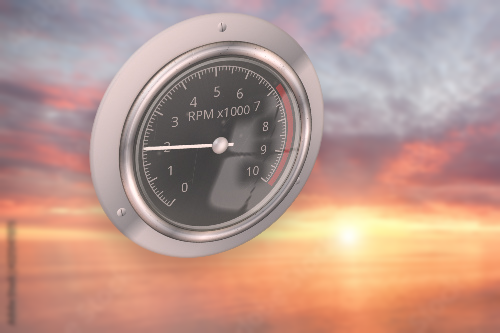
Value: {"value": 2000, "unit": "rpm"}
